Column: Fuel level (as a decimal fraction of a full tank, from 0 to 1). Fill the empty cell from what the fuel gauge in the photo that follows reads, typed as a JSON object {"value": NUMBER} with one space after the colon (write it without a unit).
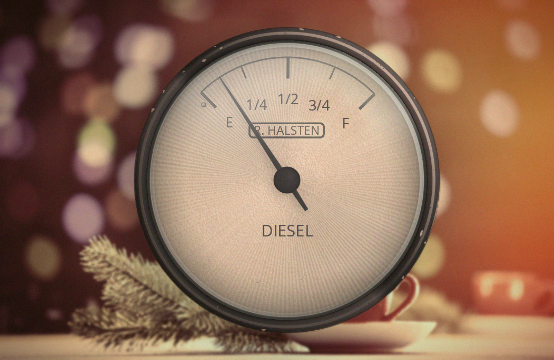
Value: {"value": 0.125}
